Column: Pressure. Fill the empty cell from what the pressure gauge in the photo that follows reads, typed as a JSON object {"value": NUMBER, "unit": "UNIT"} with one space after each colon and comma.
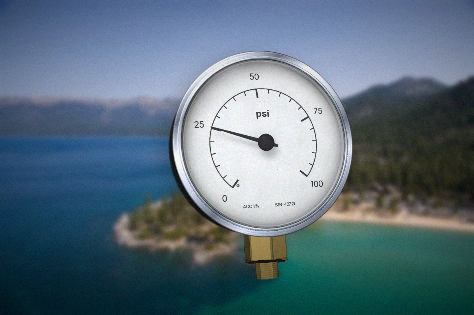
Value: {"value": 25, "unit": "psi"}
